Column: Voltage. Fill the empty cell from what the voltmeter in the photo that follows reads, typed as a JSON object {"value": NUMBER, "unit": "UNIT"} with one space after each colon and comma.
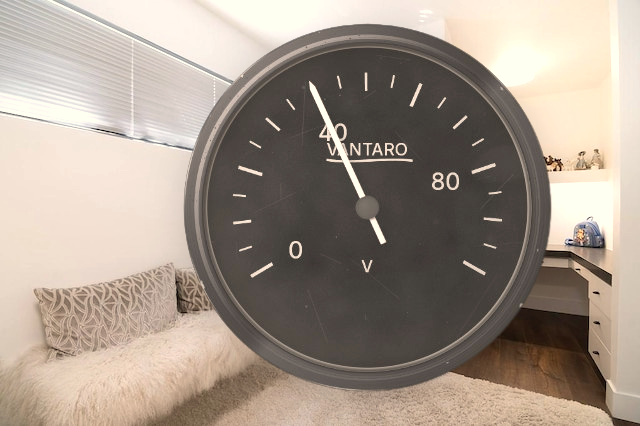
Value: {"value": 40, "unit": "V"}
